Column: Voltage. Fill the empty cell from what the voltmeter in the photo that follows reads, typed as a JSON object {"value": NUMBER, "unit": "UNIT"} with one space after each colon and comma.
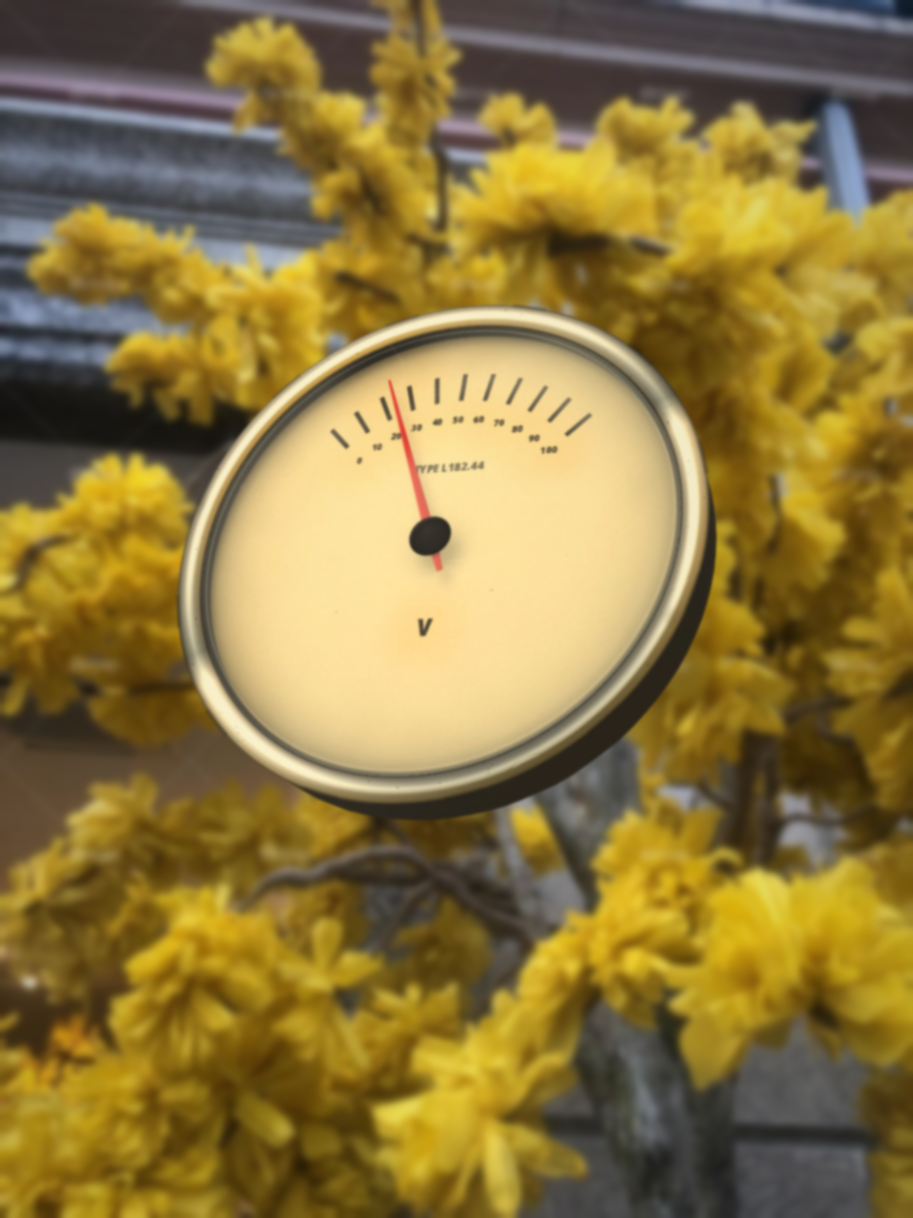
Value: {"value": 25, "unit": "V"}
